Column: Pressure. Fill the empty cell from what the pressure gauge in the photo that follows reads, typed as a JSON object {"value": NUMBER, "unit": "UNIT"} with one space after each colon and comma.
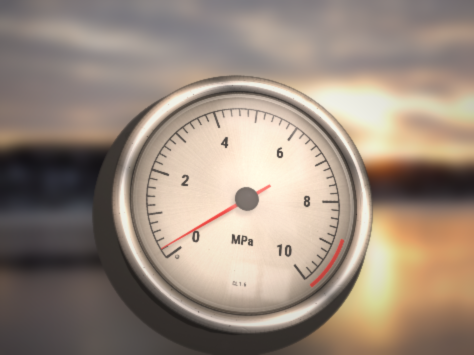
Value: {"value": 0.2, "unit": "MPa"}
